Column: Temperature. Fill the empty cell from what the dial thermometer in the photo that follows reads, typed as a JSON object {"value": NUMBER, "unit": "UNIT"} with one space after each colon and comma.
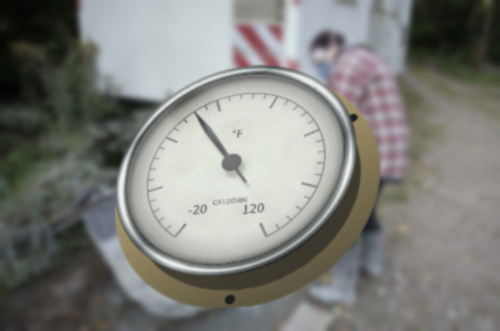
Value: {"value": 32, "unit": "°F"}
